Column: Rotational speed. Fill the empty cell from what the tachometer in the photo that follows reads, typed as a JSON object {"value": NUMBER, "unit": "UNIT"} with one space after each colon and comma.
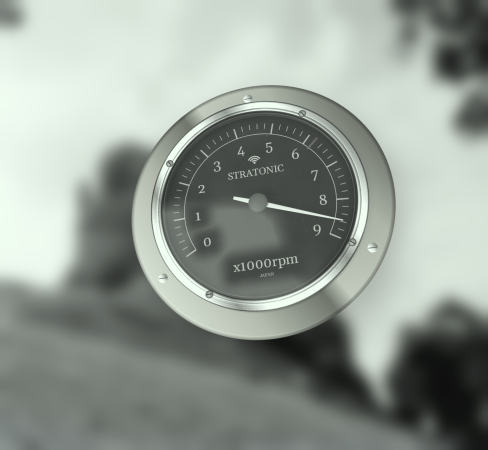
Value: {"value": 8600, "unit": "rpm"}
